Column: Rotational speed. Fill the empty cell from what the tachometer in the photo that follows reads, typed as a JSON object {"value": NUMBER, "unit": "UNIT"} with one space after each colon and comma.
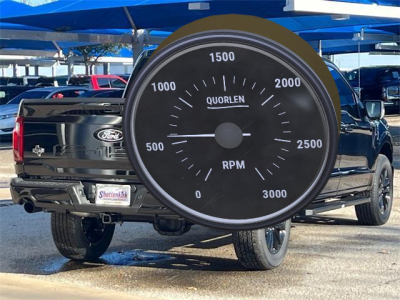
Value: {"value": 600, "unit": "rpm"}
